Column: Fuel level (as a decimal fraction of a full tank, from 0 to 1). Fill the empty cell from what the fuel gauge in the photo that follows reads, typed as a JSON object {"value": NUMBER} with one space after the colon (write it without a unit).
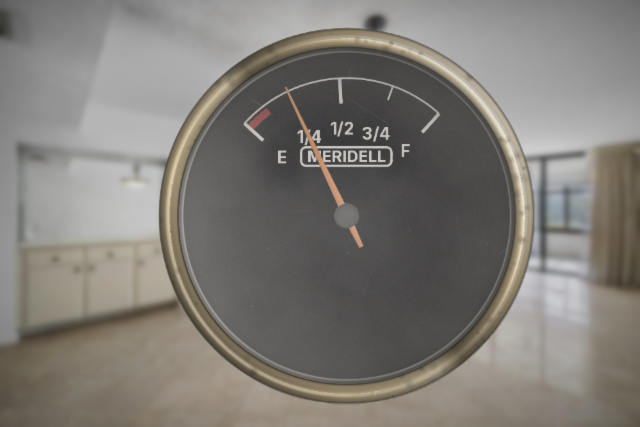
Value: {"value": 0.25}
